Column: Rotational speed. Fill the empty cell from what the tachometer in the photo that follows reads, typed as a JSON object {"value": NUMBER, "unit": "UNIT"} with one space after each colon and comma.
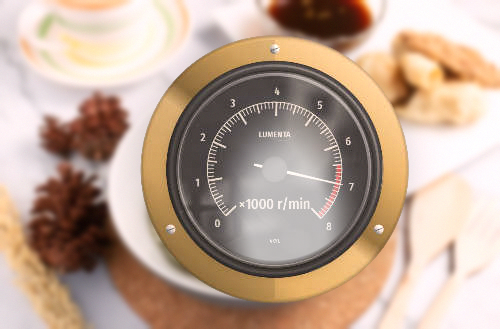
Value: {"value": 7000, "unit": "rpm"}
